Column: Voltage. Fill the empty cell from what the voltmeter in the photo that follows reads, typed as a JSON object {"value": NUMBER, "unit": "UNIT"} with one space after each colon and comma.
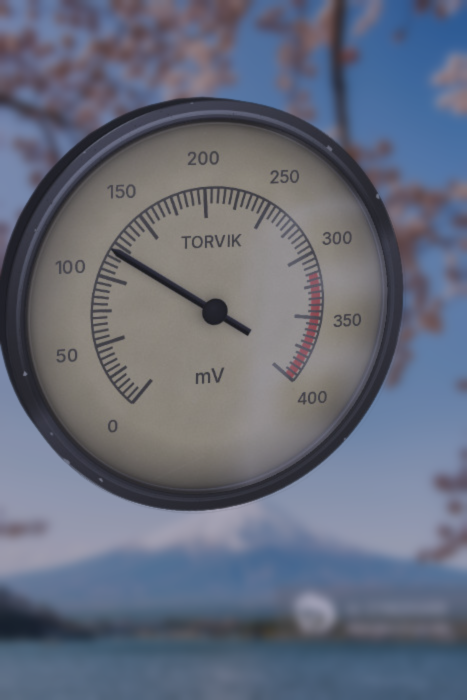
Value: {"value": 120, "unit": "mV"}
